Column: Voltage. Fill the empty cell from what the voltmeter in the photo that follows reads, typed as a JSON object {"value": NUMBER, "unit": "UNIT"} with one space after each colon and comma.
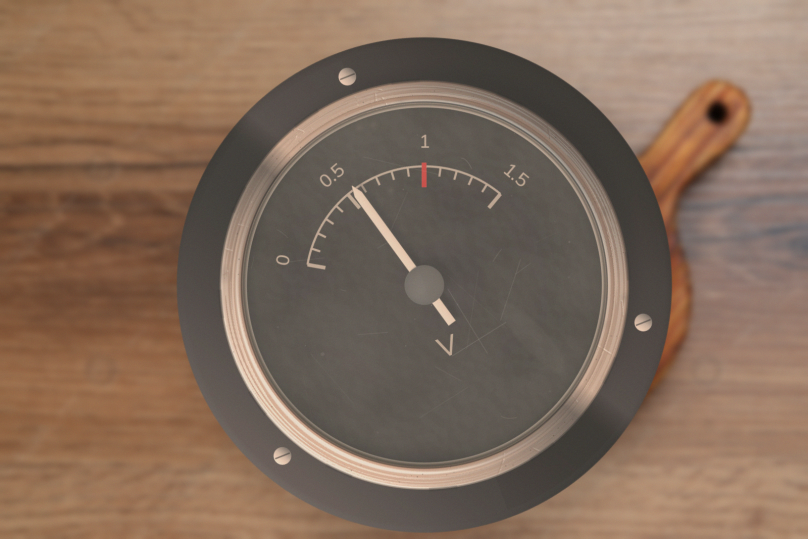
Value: {"value": 0.55, "unit": "V"}
